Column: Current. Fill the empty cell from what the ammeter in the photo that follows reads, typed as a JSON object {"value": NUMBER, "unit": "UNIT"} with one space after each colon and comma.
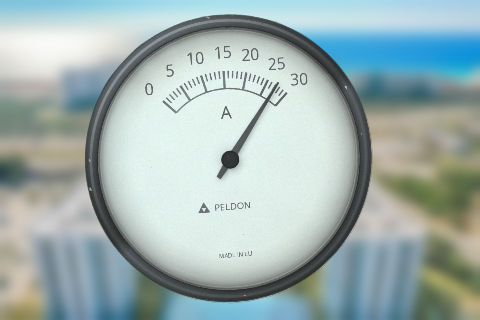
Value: {"value": 27, "unit": "A"}
